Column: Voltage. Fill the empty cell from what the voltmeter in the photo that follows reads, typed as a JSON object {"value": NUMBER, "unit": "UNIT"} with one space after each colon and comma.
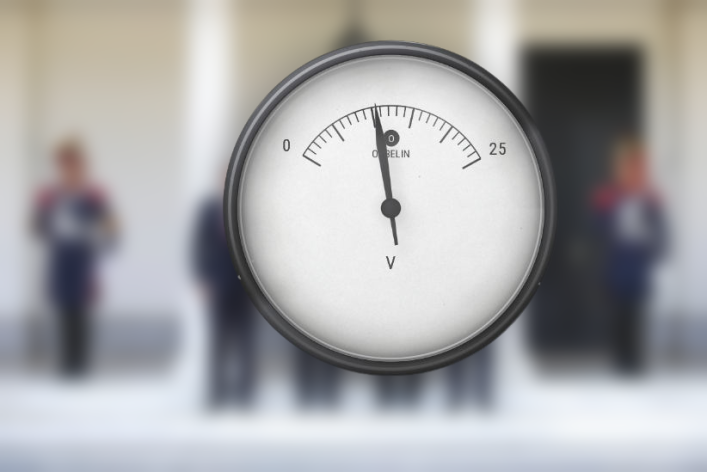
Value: {"value": 10.5, "unit": "V"}
